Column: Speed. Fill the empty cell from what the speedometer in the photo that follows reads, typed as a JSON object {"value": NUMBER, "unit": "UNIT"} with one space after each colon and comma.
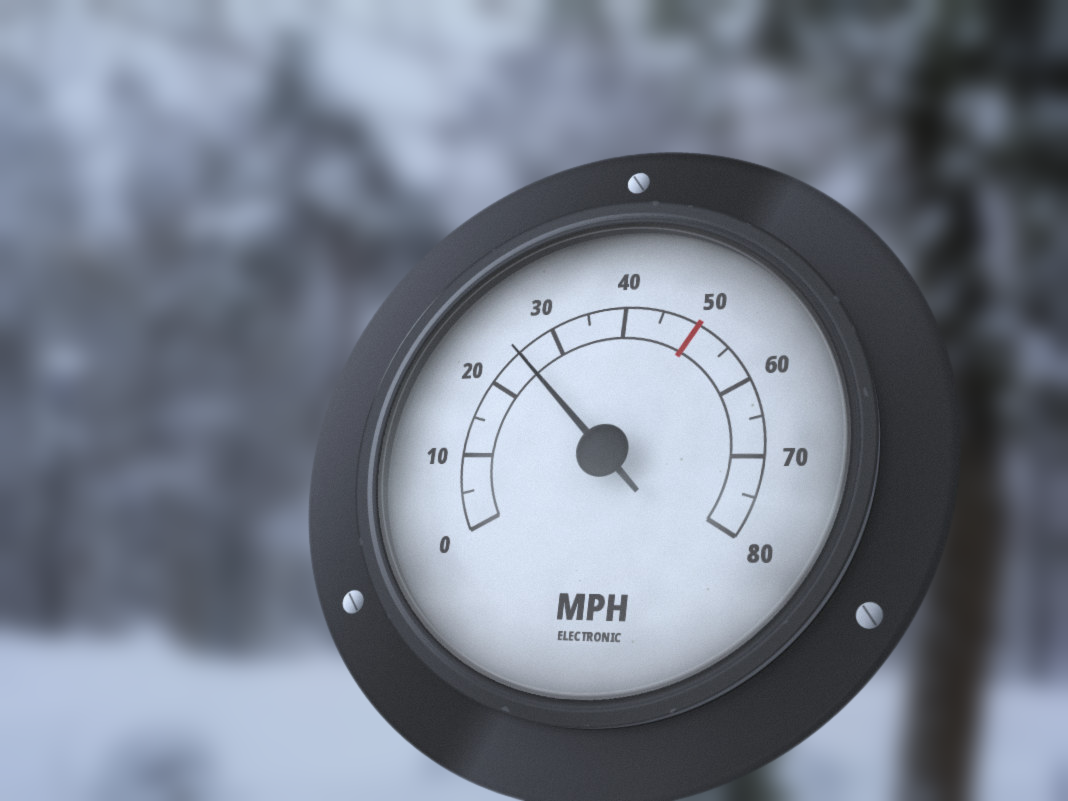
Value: {"value": 25, "unit": "mph"}
